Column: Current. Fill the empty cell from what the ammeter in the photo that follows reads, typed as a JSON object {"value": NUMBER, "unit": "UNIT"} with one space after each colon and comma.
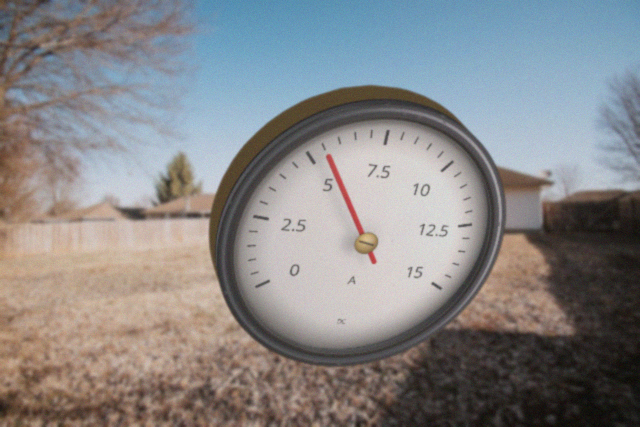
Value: {"value": 5.5, "unit": "A"}
